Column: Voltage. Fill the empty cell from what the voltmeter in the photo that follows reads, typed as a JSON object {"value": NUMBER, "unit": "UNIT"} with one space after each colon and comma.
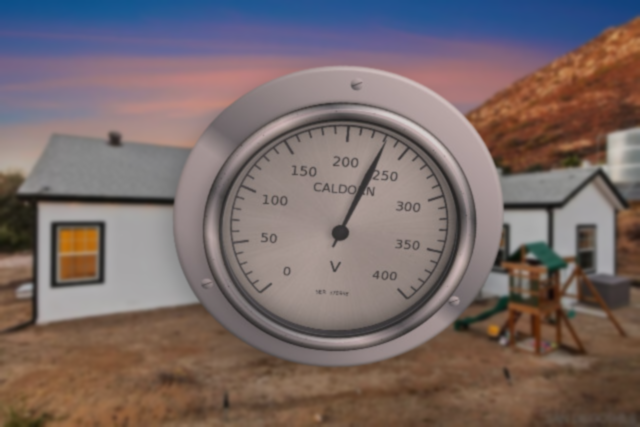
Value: {"value": 230, "unit": "V"}
